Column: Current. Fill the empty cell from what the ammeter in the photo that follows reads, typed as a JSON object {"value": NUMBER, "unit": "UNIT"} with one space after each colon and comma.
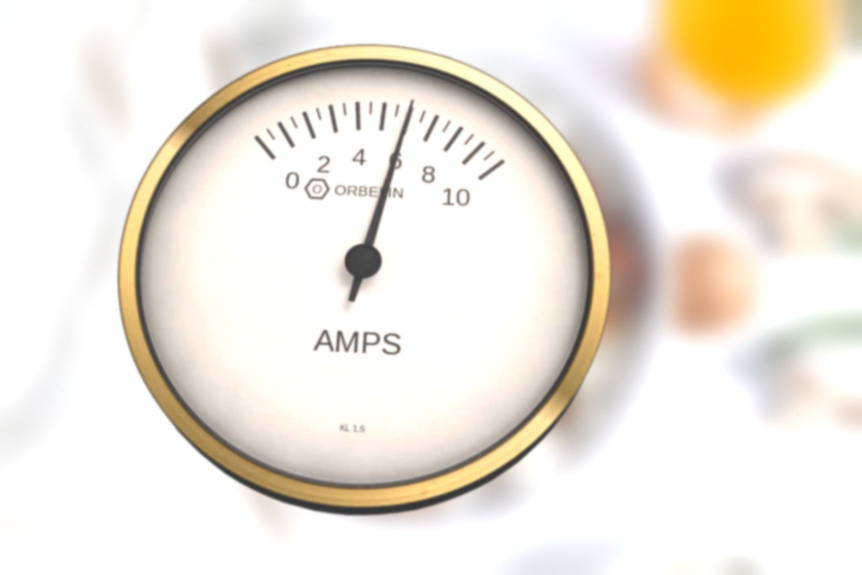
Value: {"value": 6, "unit": "A"}
